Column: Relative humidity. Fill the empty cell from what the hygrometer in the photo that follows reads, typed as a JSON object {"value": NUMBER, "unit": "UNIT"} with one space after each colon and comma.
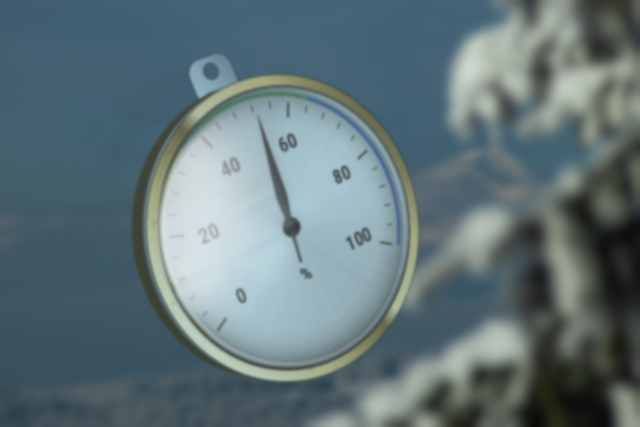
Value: {"value": 52, "unit": "%"}
